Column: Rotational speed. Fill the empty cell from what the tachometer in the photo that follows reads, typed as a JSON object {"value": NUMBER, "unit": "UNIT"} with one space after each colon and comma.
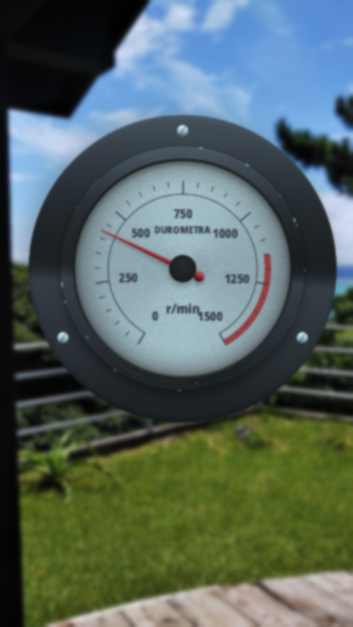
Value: {"value": 425, "unit": "rpm"}
